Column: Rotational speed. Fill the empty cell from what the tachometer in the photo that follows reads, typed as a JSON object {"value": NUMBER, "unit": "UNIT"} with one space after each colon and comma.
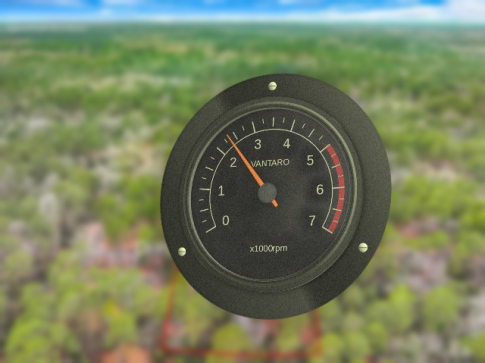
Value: {"value": 2375, "unit": "rpm"}
